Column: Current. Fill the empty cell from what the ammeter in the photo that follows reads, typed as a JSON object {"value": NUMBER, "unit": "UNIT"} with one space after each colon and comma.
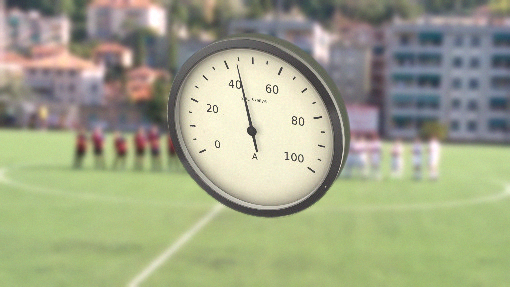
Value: {"value": 45, "unit": "A"}
